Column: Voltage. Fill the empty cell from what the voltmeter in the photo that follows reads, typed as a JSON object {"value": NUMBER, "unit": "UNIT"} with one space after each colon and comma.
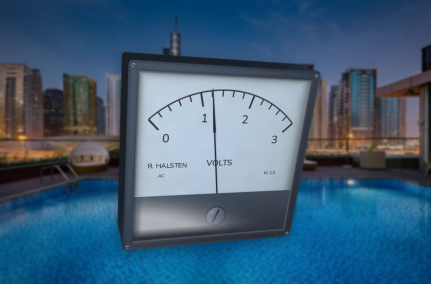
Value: {"value": 1.2, "unit": "V"}
